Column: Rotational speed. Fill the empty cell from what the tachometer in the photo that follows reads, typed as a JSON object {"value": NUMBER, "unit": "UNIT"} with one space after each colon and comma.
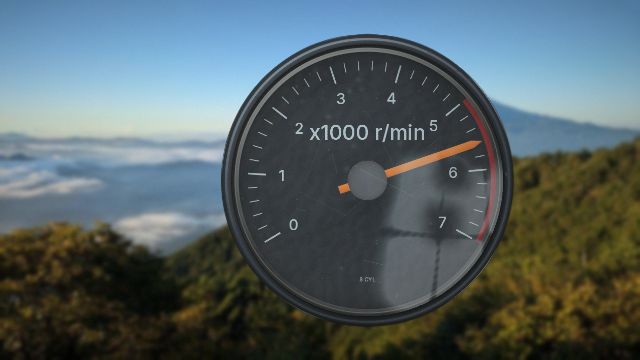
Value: {"value": 5600, "unit": "rpm"}
